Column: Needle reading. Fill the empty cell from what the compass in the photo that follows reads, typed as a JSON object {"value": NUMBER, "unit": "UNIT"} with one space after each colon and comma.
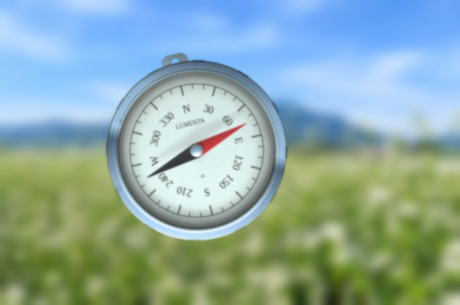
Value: {"value": 75, "unit": "°"}
